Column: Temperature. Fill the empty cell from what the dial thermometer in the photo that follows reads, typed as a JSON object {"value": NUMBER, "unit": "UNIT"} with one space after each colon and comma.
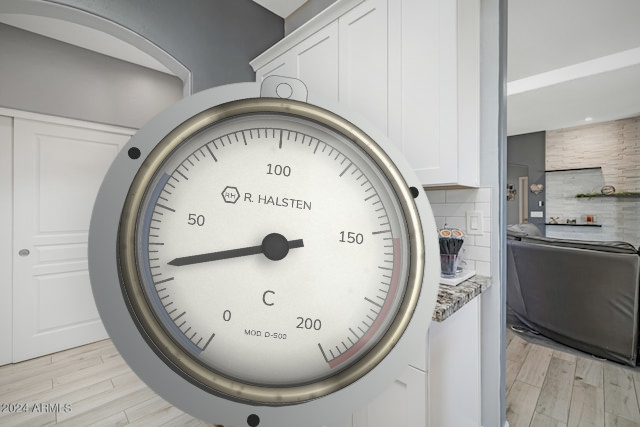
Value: {"value": 30, "unit": "°C"}
